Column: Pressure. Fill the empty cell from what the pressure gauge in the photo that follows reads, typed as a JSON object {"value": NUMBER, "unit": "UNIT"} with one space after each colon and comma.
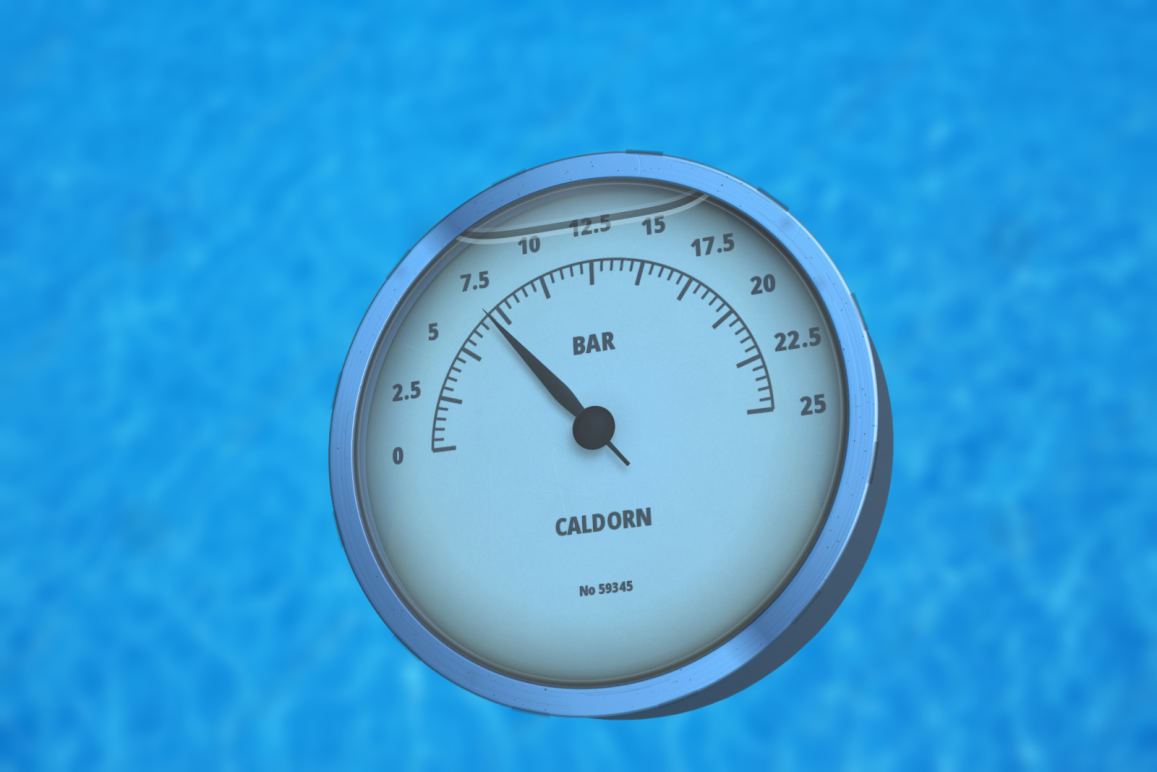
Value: {"value": 7, "unit": "bar"}
